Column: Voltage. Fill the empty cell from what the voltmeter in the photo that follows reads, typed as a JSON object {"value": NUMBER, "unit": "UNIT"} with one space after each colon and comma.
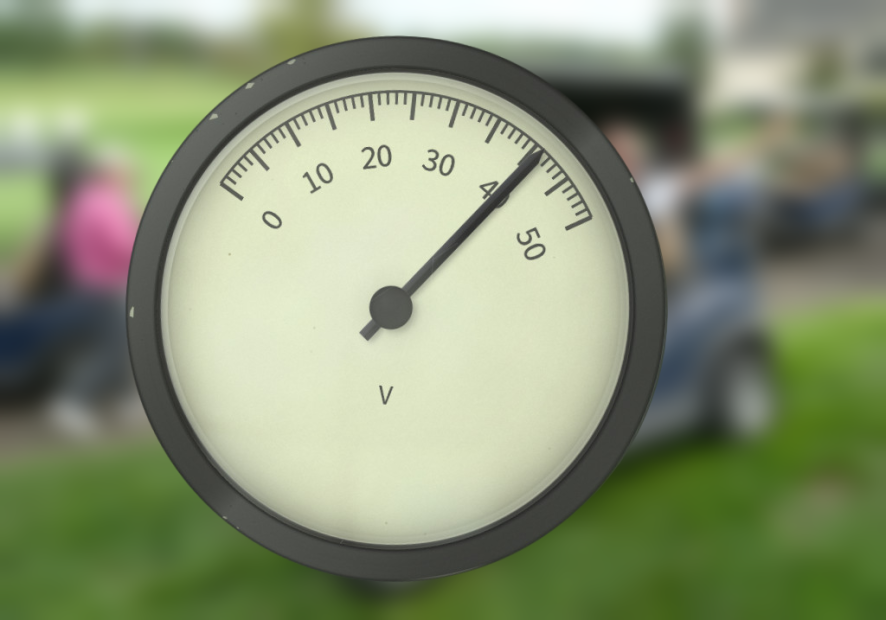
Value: {"value": 41, "unit": "V"}
